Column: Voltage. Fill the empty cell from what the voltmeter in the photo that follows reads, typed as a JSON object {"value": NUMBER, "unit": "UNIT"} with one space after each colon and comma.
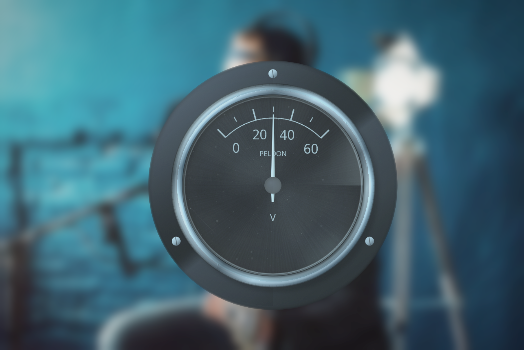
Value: {"value": 30, "unit": "V"}
